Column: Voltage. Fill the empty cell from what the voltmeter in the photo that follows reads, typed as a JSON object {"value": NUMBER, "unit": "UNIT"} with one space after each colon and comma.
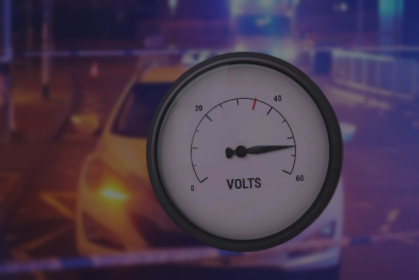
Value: {"value": 52.5, "unit": "V"}
